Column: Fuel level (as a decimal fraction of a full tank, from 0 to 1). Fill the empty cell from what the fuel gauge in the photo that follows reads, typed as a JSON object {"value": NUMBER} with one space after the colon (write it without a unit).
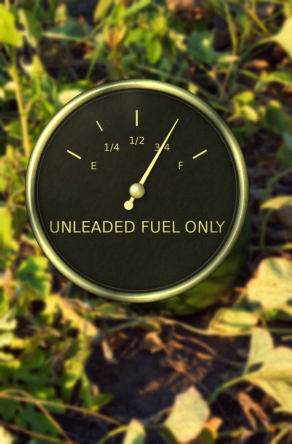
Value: {"value": 0.75}
